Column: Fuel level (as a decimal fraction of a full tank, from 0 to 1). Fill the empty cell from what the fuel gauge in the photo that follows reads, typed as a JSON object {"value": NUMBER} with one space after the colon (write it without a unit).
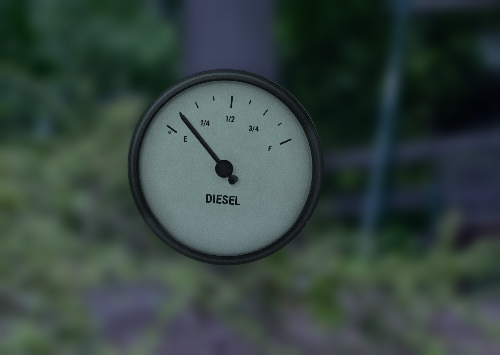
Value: {"value": 0.125}
